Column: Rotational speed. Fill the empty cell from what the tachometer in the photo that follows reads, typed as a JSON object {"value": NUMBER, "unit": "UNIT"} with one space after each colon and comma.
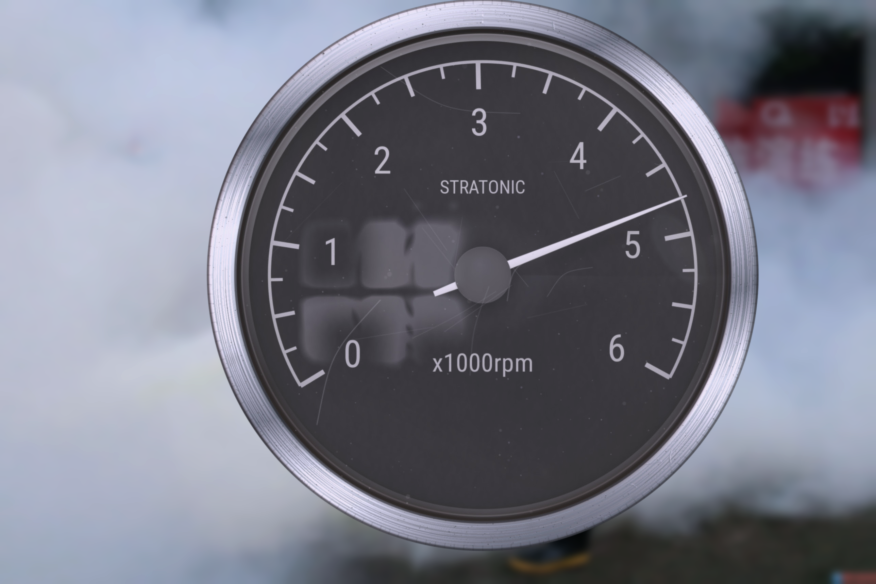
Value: {"value": 4750, "unit": "rpm"}
